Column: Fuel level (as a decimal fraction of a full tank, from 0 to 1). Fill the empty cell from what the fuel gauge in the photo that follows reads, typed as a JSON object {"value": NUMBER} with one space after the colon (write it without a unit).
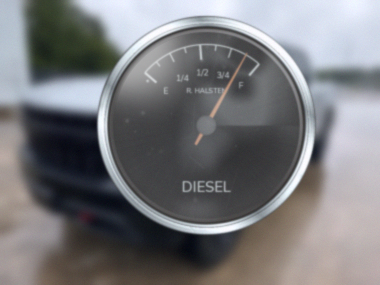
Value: {"value": 0.875}
